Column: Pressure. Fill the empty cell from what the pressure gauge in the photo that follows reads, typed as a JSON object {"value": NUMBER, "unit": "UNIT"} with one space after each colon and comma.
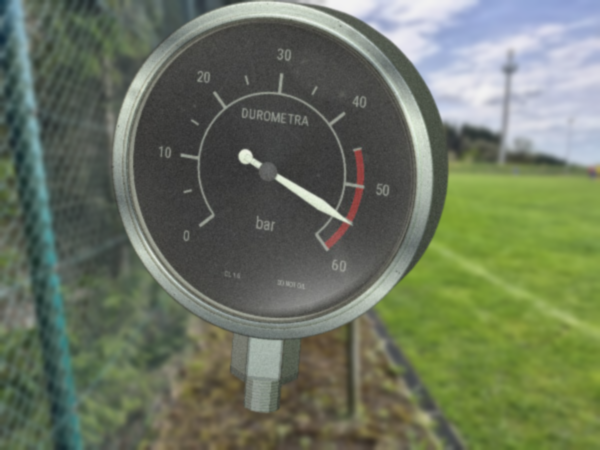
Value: {"value": 55, "unit": "bar"}
